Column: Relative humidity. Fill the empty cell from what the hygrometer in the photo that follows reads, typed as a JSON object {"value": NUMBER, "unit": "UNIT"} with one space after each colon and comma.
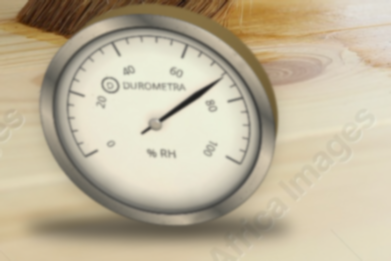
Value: {"value": 72, "unit": "%"}
